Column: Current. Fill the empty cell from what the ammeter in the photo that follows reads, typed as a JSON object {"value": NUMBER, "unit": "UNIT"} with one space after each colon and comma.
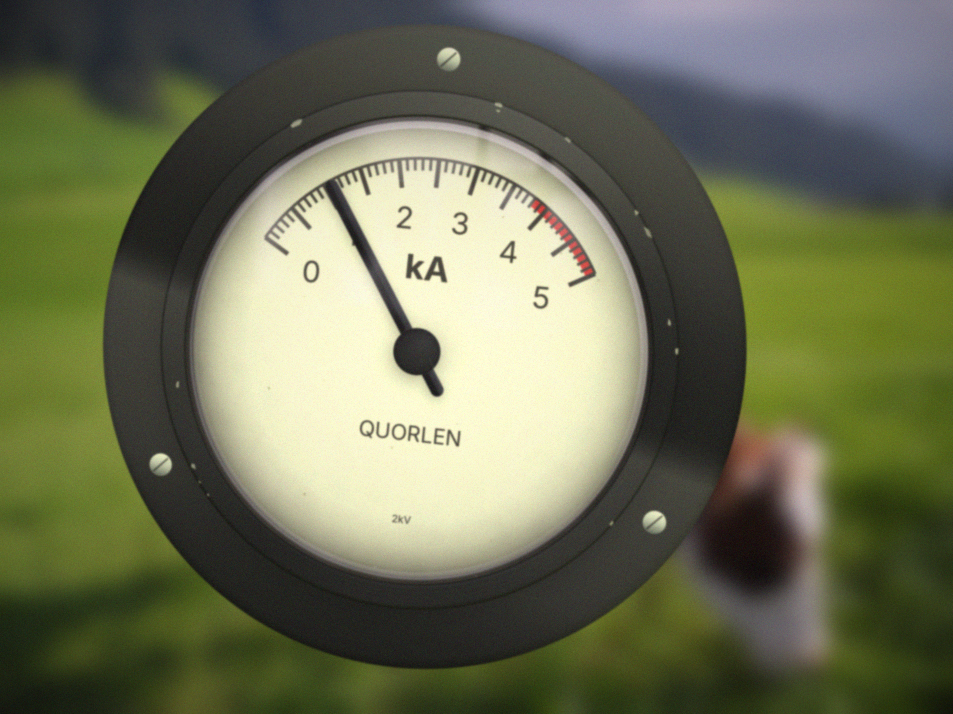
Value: {"value": 1.1, "unit": "kA"}
